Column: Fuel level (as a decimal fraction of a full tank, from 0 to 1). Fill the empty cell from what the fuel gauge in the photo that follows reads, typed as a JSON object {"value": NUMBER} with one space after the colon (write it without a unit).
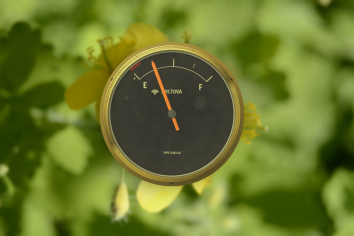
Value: {"value": 0.25}
